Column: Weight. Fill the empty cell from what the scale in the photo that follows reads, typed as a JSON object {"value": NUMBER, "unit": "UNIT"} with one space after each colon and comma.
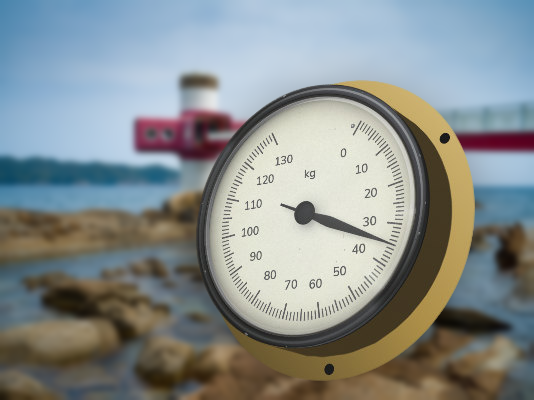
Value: {"value": 35, "unit": "kg"}
